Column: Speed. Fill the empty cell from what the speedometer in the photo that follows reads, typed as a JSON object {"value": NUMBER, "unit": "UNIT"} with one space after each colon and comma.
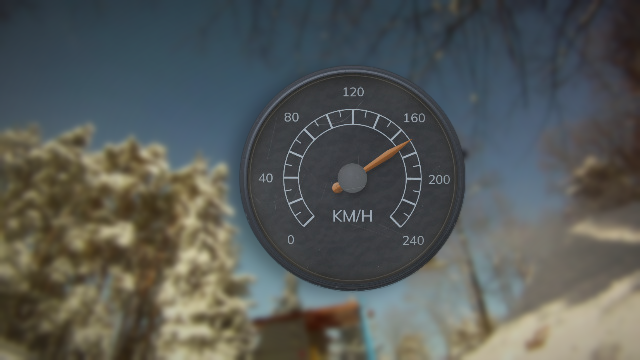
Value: {"value": 170, "unit": "km/h"}
